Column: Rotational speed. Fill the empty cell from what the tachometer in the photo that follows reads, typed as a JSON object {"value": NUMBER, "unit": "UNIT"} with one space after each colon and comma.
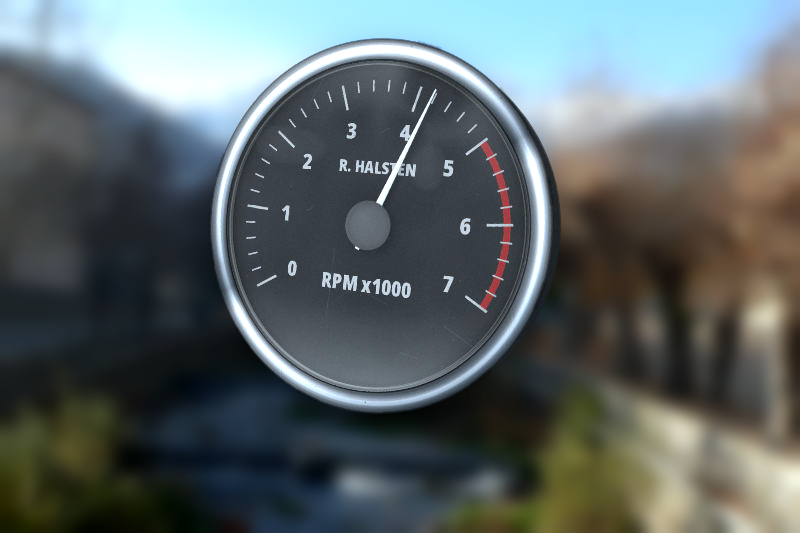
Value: {"value": 4200, "unit": "rpm"}
